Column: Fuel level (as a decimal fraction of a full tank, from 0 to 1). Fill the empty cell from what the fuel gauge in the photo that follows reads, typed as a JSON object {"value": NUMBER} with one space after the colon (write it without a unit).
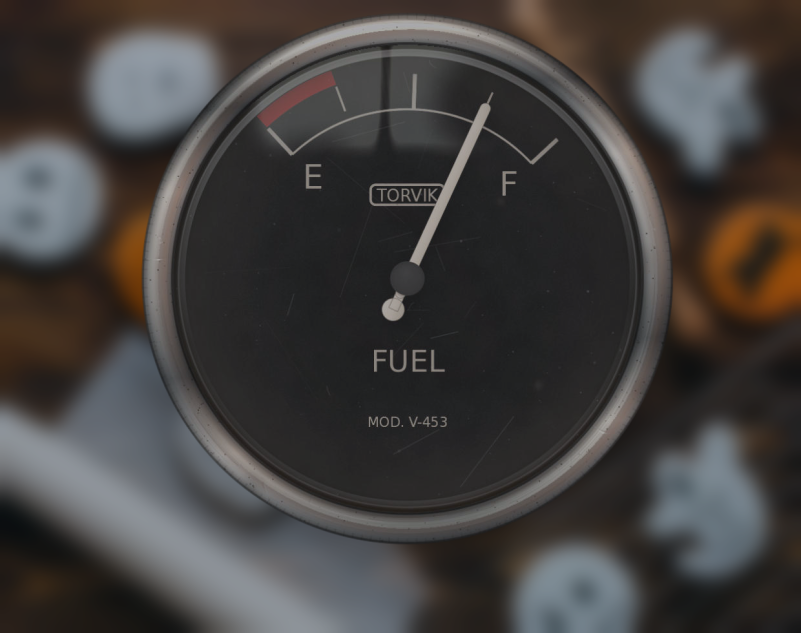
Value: {"value": 0.75}
